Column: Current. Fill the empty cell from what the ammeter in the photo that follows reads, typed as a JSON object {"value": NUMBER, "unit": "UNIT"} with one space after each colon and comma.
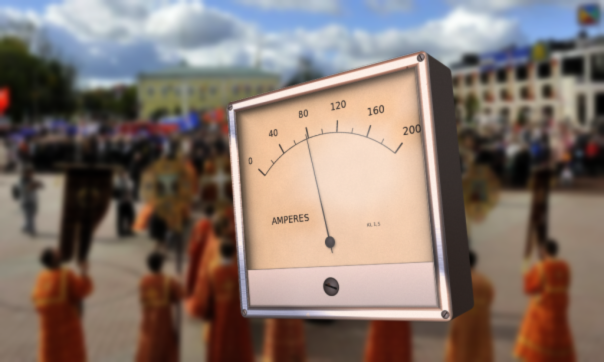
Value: {"value": 80, "unit": "A"}
